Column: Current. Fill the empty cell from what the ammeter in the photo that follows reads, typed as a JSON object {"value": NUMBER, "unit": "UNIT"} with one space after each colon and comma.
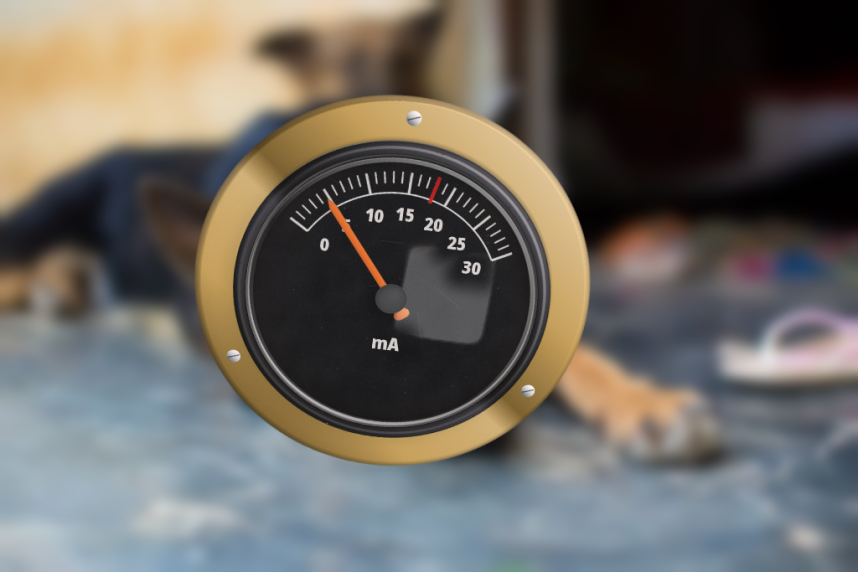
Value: {"value": 5, "unit": "mA"}
